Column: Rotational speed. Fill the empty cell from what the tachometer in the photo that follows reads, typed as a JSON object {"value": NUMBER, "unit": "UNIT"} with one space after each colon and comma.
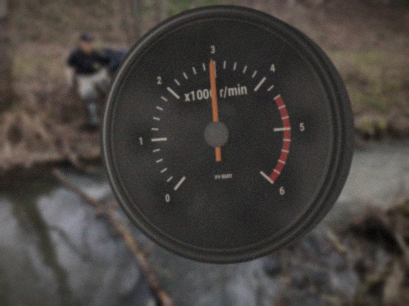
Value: {"value": 3000, "unit": "rpm"}
